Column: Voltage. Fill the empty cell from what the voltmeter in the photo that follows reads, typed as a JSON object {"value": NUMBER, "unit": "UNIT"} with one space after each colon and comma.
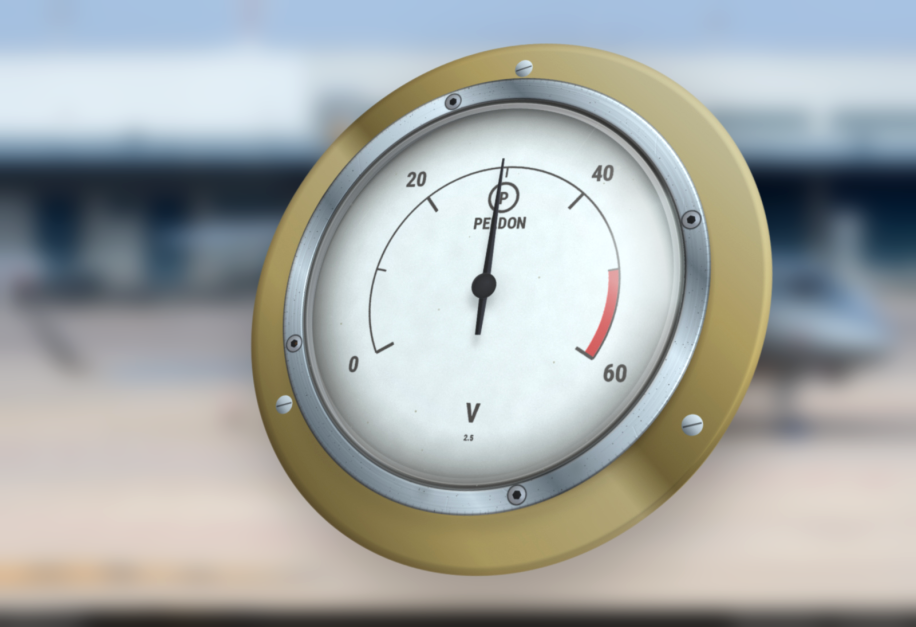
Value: {"value": 30, "unit": "V"}
